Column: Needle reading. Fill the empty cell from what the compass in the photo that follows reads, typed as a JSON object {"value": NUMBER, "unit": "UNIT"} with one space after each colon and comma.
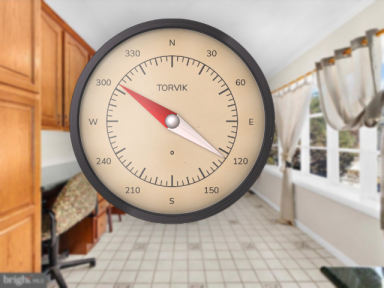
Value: {"value": 305, "unit": "°"}
